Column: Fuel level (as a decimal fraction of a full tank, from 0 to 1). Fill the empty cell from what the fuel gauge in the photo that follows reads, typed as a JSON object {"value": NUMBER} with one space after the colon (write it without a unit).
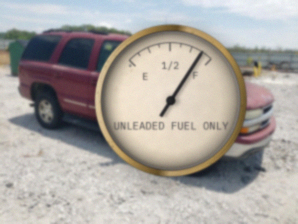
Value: {"value": 0.875}
